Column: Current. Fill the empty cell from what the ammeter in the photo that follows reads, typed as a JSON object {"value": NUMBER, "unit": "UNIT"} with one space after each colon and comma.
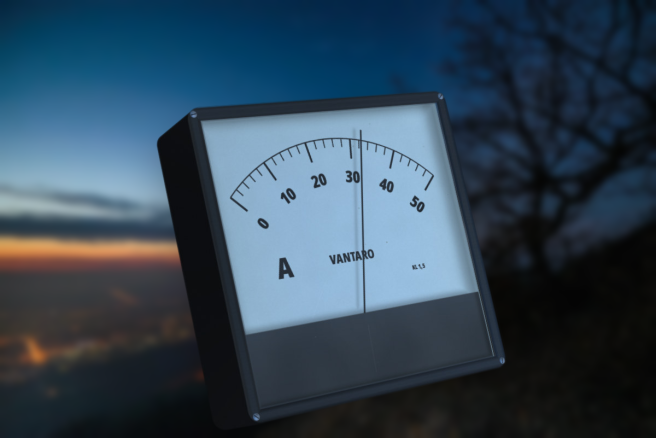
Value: {"value": 32, "unit": "A"}
